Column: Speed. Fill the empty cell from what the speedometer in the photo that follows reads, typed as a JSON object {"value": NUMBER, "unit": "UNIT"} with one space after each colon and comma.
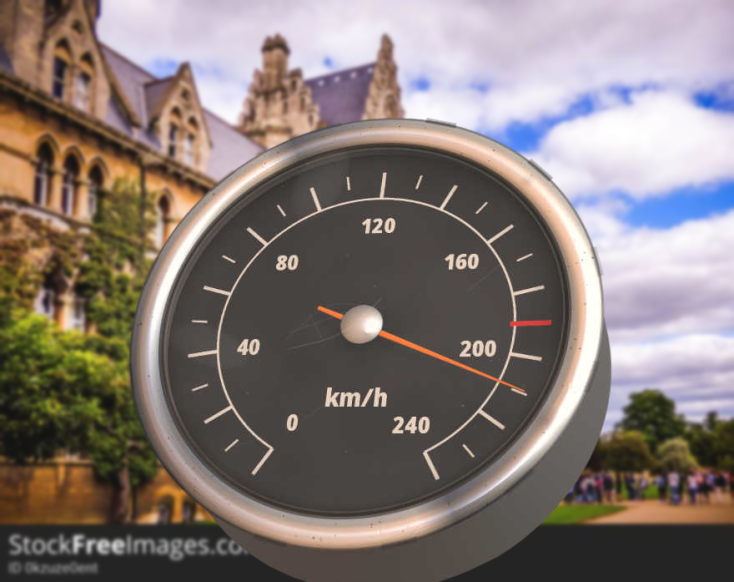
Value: {"value": 210, "unit": "km/h"}
